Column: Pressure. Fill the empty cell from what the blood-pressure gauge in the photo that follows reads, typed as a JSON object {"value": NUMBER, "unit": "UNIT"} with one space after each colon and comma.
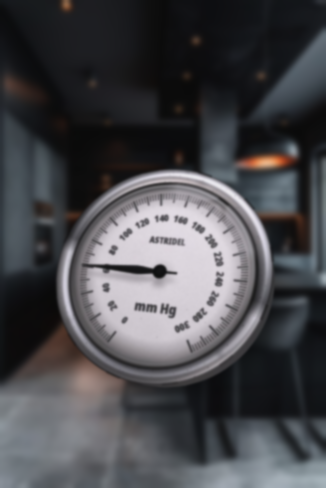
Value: {"value": 60, "unit": "mmHg"}
